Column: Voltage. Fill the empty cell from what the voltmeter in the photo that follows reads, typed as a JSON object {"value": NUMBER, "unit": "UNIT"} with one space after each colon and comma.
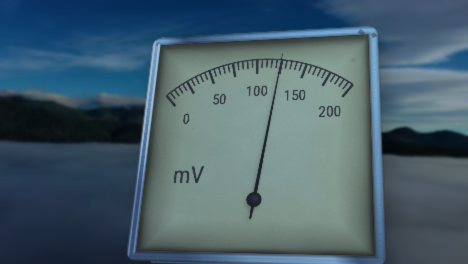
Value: {"value": 125, "unit": "mV"}
